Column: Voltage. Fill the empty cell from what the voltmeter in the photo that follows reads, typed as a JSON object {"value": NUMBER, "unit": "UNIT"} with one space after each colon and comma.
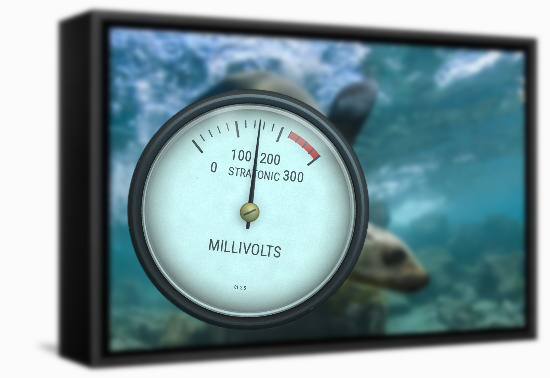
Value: {"value": 150, "unit": "mV"}
